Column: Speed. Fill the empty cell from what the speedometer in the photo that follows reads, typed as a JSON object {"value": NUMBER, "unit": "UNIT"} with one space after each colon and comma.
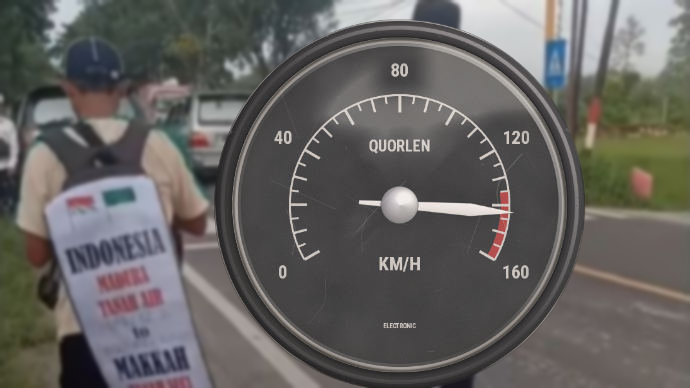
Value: {"value": 142.5, "unit": "km/h"}
